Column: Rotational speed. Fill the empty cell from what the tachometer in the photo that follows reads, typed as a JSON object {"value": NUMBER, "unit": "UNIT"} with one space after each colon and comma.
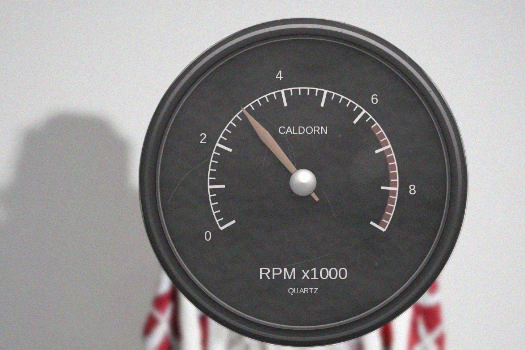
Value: {"value": 3000, "unit": "rpm"}
